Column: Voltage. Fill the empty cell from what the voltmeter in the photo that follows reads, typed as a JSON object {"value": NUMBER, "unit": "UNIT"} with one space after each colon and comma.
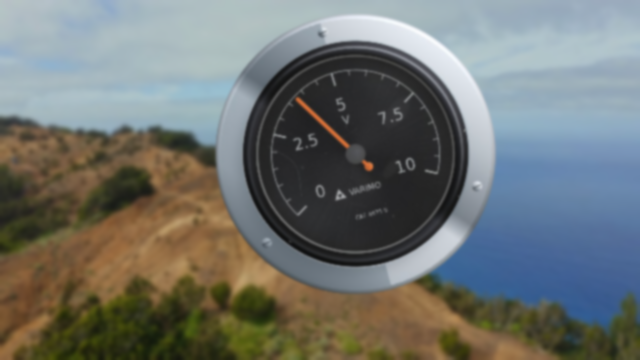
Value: {"value": 3.75, "unit": "V"}
